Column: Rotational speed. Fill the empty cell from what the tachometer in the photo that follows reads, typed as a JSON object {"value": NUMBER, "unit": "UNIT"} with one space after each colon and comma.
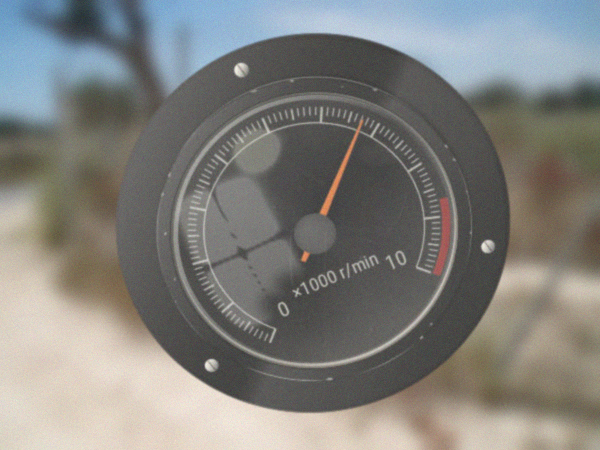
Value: {"value": 6700, "unit": "rpm"}
